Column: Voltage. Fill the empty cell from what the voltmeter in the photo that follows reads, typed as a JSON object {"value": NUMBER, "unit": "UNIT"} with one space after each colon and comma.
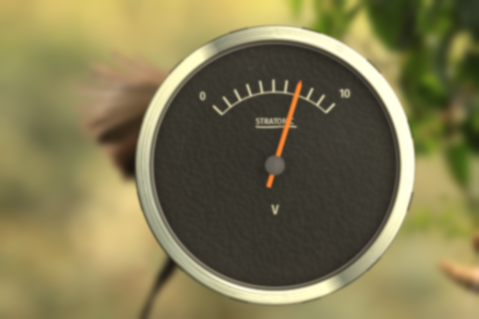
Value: {"value": 7, "unit": "V"}
